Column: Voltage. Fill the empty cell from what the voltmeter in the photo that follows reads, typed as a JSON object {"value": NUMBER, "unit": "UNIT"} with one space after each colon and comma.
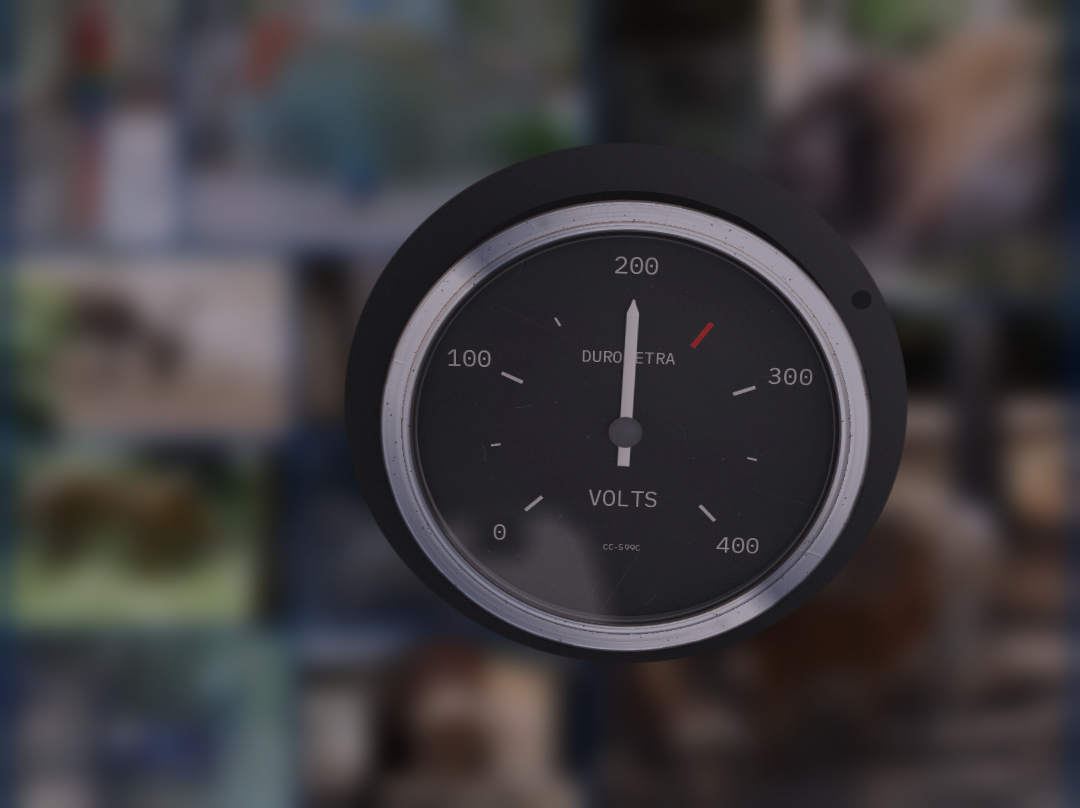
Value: {"value": 200, "unit": "V"}
